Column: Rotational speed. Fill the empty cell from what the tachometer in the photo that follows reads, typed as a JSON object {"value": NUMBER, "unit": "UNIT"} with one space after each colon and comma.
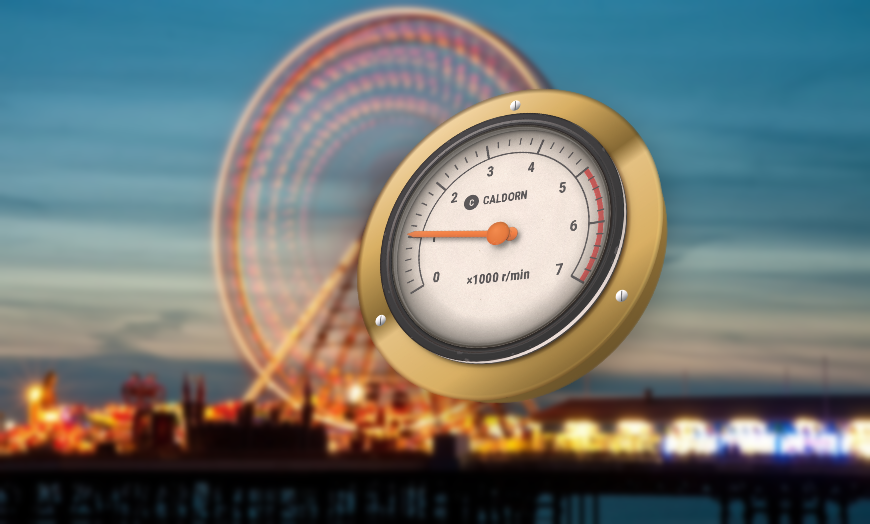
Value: {"value": 1000, "unit": "rpm"}
